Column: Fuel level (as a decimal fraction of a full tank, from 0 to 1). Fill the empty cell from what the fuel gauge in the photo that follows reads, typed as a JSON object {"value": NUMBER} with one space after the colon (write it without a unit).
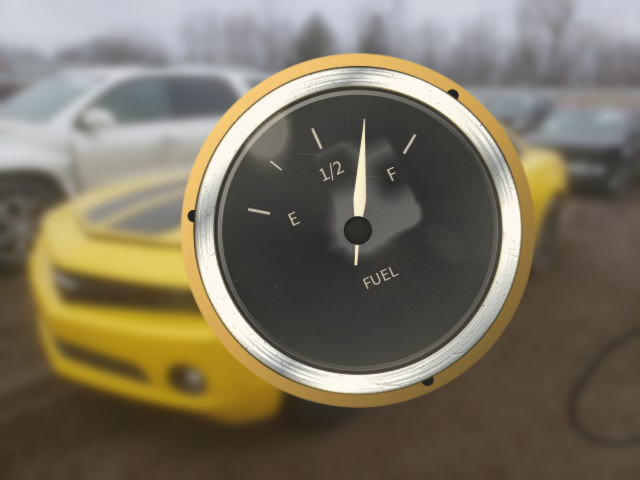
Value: {"value": 0.75}
